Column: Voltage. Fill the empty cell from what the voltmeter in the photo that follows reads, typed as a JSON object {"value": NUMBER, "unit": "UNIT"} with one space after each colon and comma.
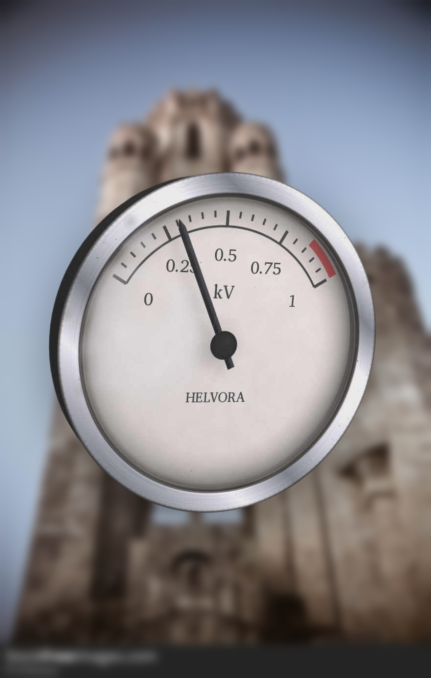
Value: {"value": 0.3, "unit": "kV"}
